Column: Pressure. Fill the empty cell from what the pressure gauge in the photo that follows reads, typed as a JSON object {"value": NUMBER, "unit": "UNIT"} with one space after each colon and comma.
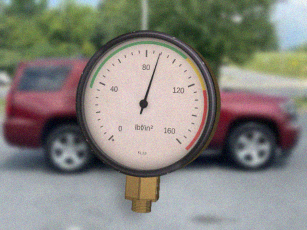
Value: {"value": 90, "unit": "psi"}
